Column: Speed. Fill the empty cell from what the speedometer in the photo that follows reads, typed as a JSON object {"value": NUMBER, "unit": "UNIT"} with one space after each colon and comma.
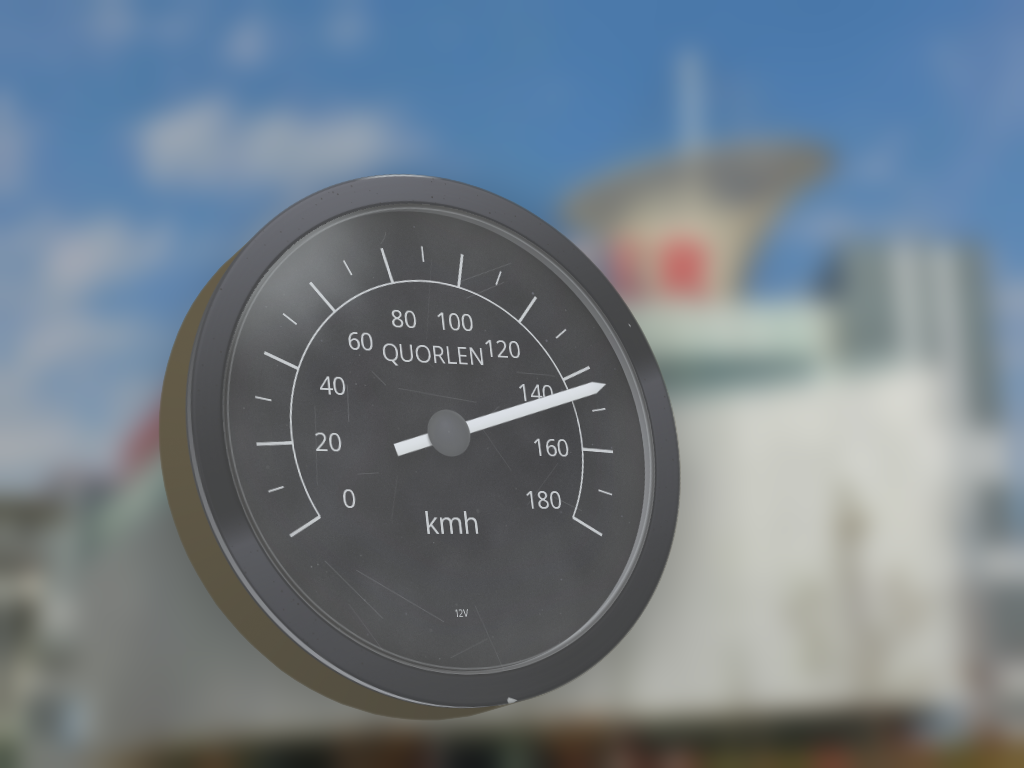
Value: {"value": 145, "unit": "km/h"}
